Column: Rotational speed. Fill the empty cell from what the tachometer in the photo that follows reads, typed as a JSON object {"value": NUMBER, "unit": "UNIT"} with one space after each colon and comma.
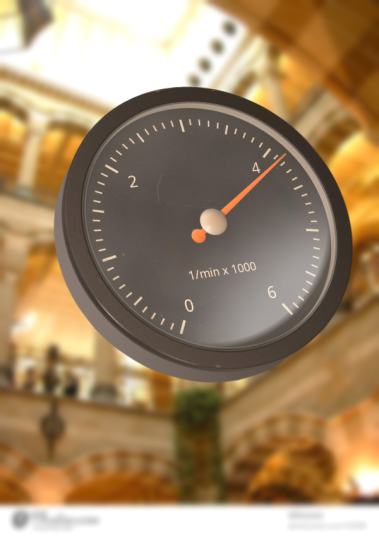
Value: {"value": 4150, "unit": "rpm"}
